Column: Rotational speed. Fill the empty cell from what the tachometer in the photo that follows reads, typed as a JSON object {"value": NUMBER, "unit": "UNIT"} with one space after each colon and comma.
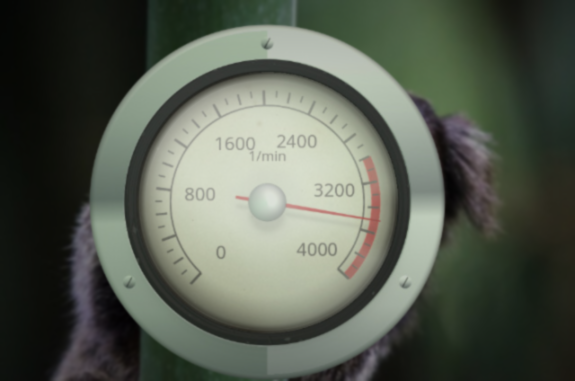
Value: {"value": 3500, "unit": "rpm"}
